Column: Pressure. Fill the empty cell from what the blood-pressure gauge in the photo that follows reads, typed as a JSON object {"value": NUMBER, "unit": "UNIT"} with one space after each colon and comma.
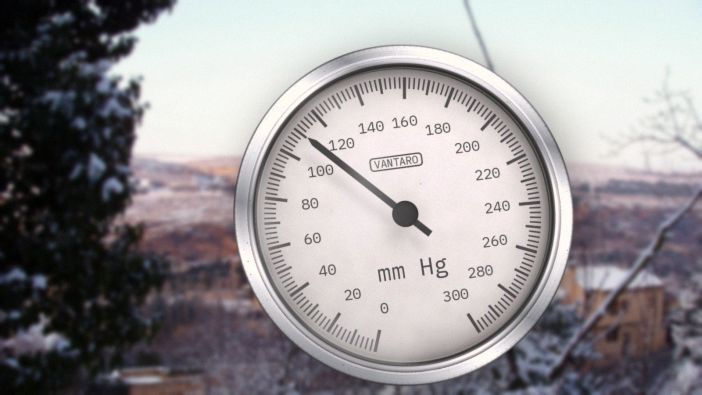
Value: {"value": 110, "unit": "mmHg"}
